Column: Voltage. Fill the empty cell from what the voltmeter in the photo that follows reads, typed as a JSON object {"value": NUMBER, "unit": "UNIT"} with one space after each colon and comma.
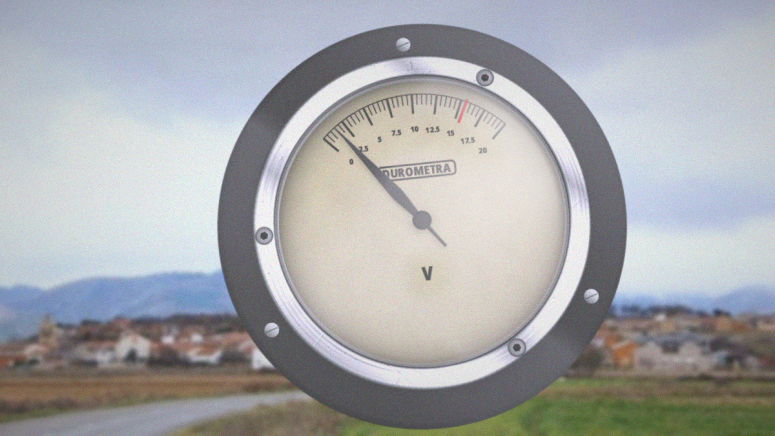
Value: {"value": 1.5, "unit": "V"}
